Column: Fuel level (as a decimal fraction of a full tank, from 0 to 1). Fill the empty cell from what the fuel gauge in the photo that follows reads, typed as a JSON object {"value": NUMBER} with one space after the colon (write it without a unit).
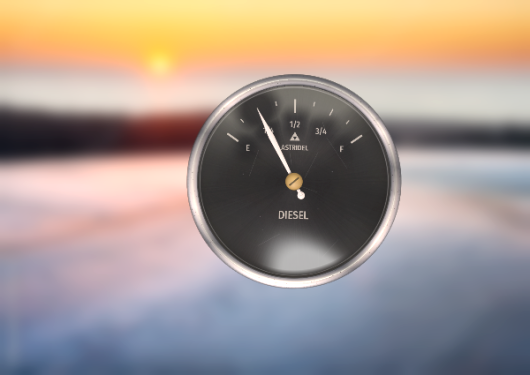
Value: {"value": 0.25}
